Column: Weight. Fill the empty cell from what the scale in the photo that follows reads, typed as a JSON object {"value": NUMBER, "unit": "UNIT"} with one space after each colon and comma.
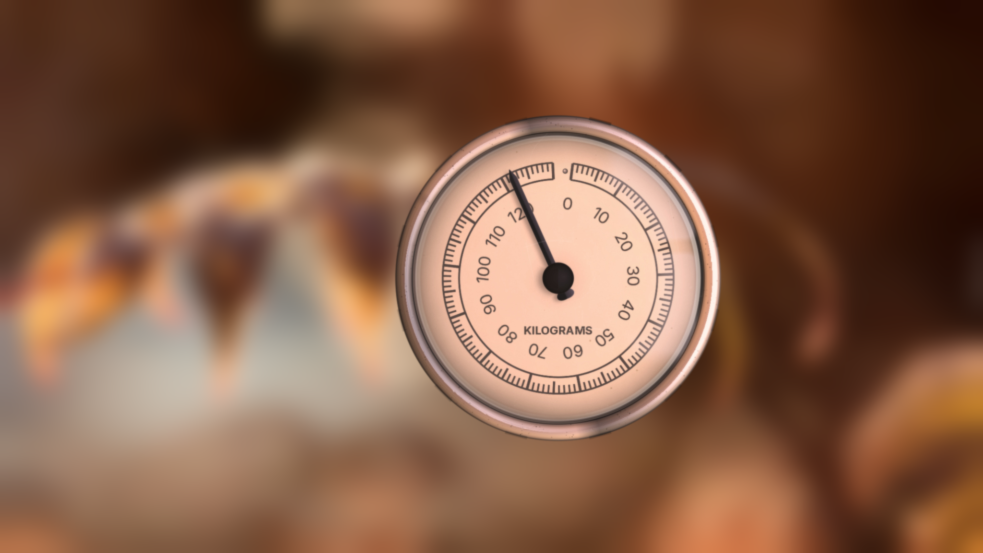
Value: {"value": 122, "unit": "kg"}
